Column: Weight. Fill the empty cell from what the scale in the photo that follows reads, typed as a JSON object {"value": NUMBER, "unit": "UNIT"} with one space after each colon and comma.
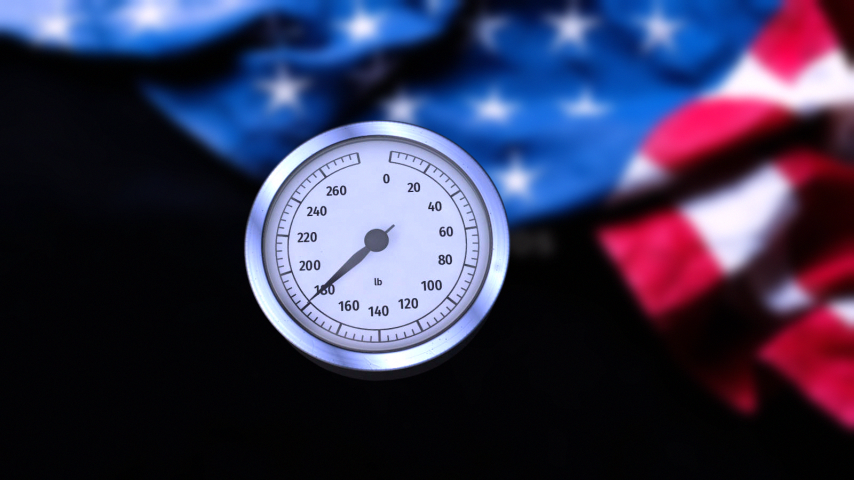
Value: {"value": 180, "unit": "lb"}
